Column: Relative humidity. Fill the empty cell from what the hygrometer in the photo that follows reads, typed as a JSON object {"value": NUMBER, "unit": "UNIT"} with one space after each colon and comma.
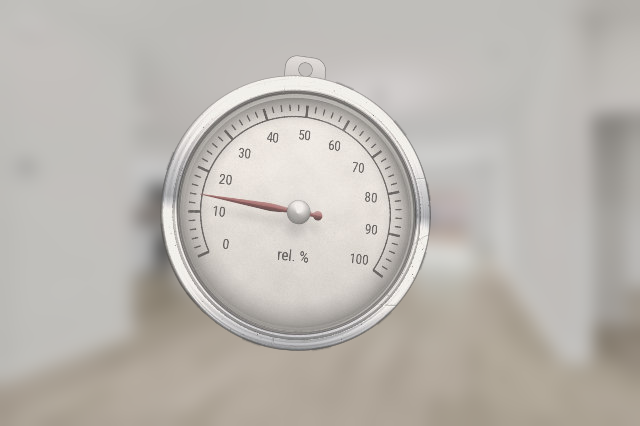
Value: {"value": 14, "unit": "%"}
